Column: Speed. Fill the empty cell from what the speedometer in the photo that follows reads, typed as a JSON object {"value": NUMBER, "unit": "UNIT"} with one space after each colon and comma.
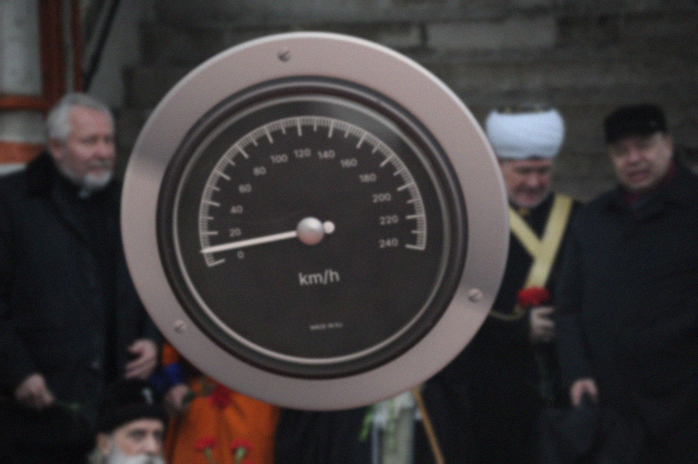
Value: {"value": 10, "unit": "km/h"}
